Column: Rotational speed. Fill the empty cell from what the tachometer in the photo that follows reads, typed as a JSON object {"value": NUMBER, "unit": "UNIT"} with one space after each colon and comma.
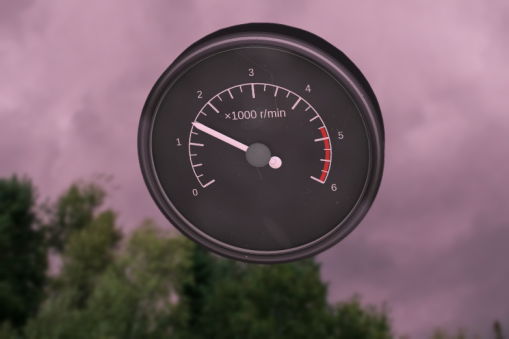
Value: {"value": 1500, "unit": "rpm"}
